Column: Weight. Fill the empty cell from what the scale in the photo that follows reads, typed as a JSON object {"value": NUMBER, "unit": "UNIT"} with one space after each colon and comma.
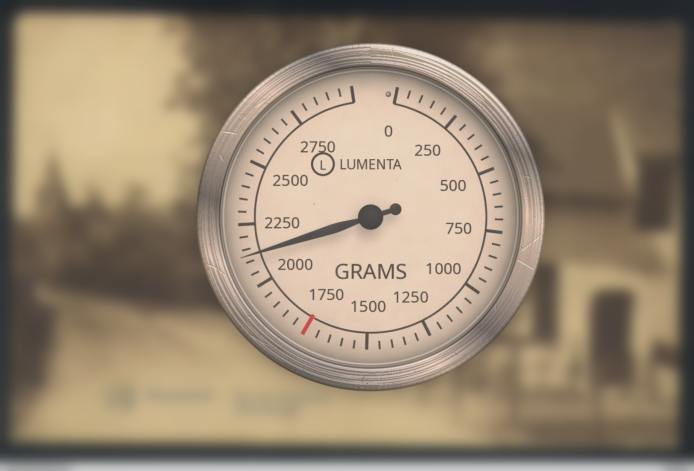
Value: {"value": 2125, "unit": "g"}
